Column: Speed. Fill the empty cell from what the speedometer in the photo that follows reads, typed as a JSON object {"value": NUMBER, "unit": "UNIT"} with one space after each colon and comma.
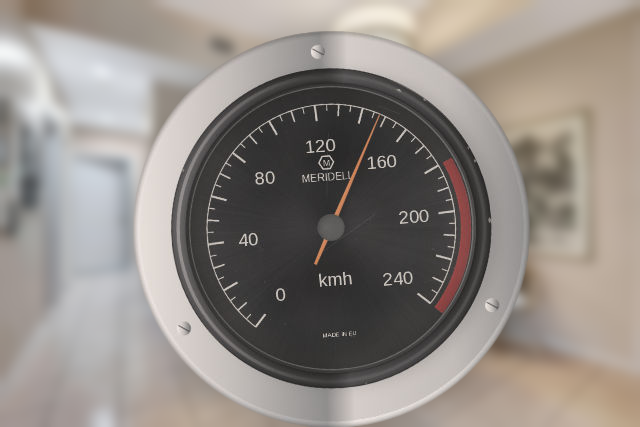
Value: {"value": 147.5, "unit": "km/h"}
